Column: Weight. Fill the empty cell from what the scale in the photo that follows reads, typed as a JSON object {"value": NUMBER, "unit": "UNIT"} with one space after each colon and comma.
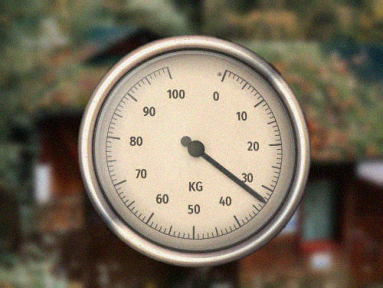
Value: {"value": 33, "unit": "kg"}
